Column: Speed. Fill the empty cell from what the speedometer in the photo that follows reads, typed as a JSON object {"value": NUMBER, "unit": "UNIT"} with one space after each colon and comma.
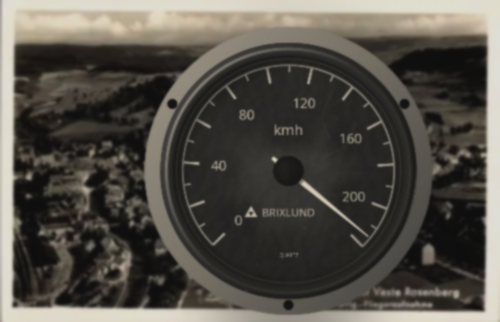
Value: {"value": 215, "unit": "km/h"}
